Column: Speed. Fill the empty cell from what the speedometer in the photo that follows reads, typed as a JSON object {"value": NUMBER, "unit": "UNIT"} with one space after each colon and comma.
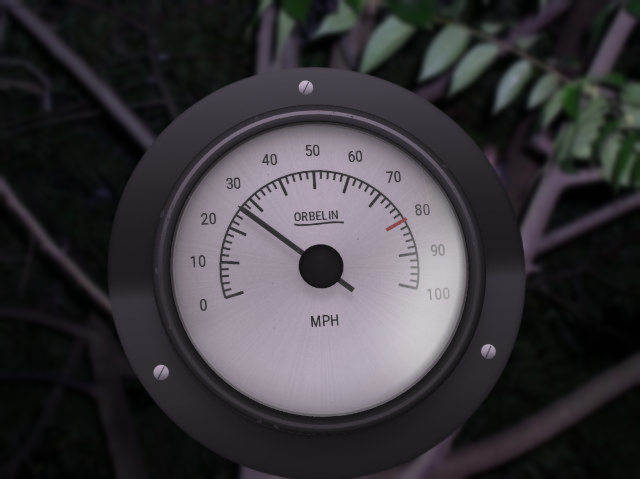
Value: {"value": 26, "unit": "mph"}
